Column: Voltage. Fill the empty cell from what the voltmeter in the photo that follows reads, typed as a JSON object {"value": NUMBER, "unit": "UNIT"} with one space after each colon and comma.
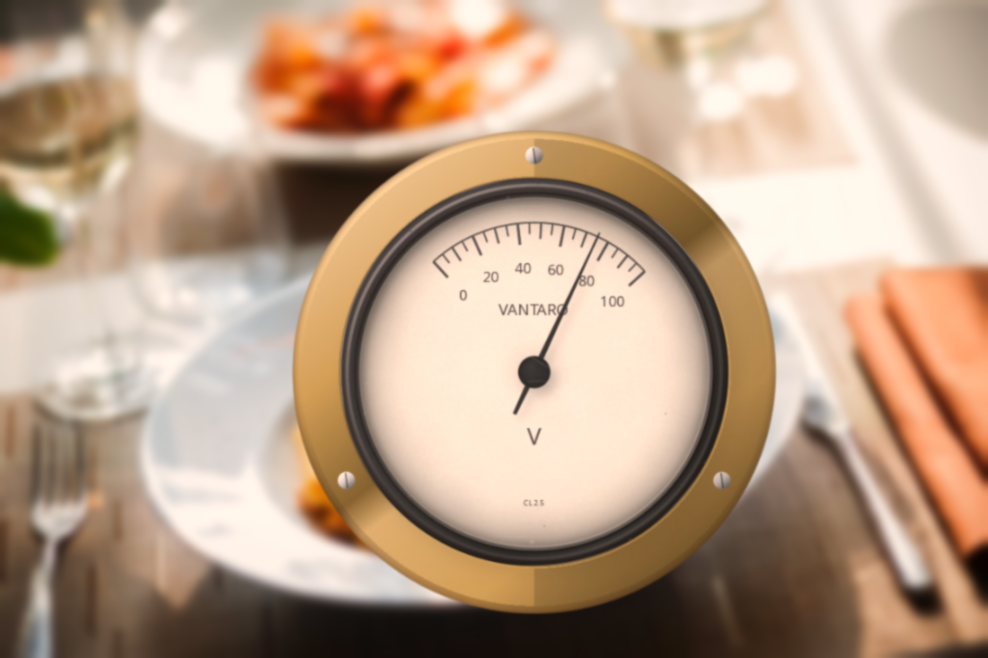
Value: {"value": 75, "unit": "V"}
